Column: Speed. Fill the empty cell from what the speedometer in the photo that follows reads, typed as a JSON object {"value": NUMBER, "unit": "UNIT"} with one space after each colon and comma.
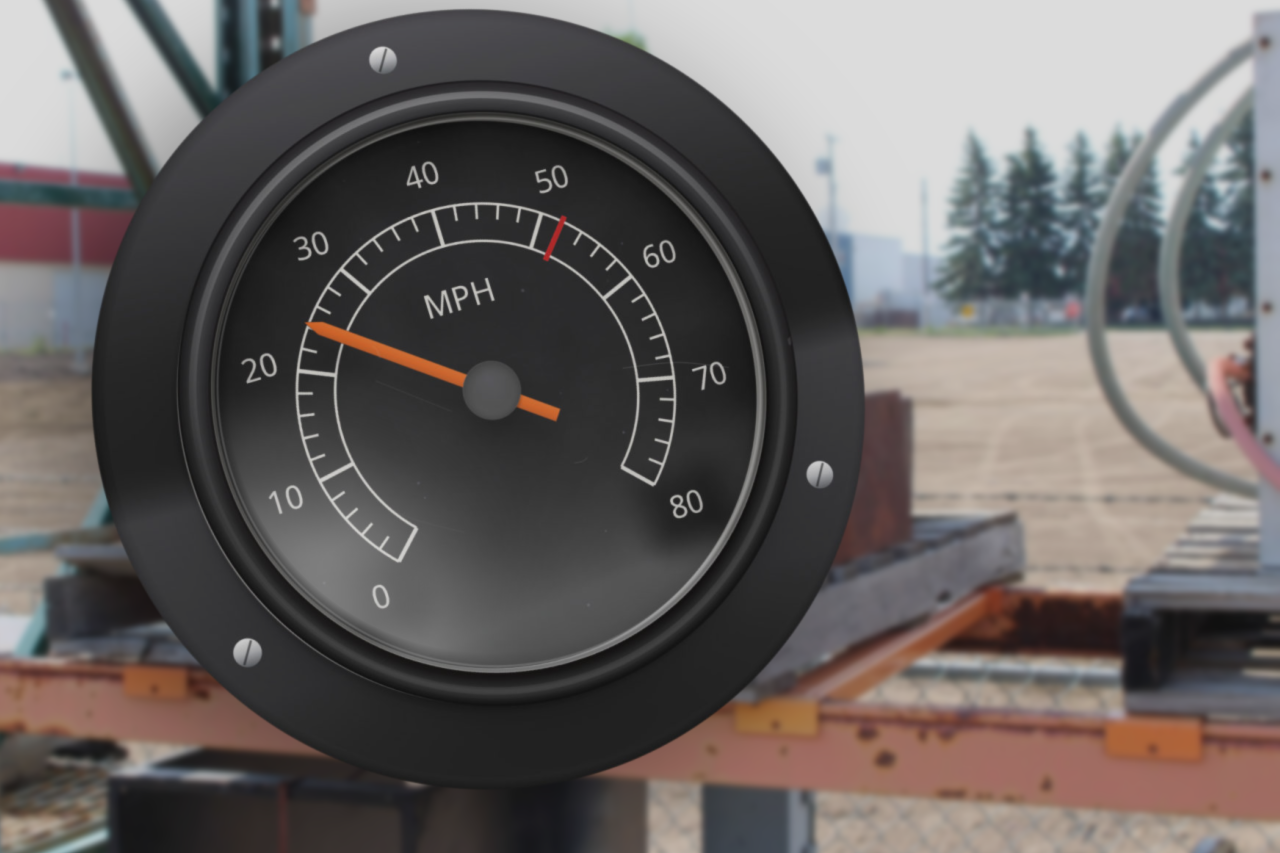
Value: {"value": 24, "unit": "mph"}
